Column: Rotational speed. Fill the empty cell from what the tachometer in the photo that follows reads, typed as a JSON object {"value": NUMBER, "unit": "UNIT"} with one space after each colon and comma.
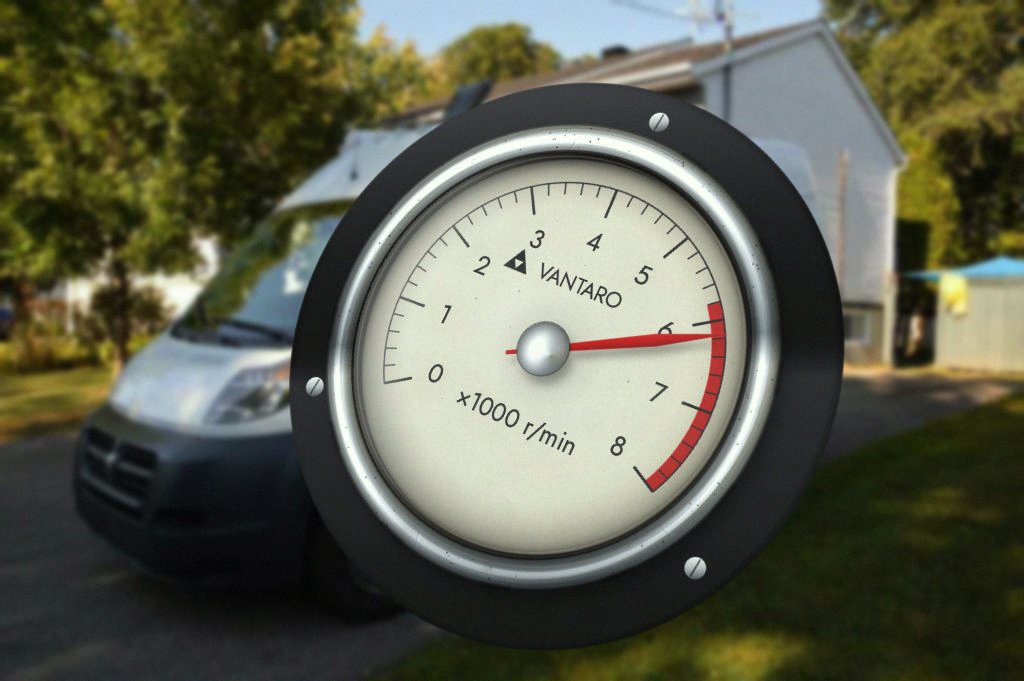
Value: {"value": 6200, "unit": "rpm"}
